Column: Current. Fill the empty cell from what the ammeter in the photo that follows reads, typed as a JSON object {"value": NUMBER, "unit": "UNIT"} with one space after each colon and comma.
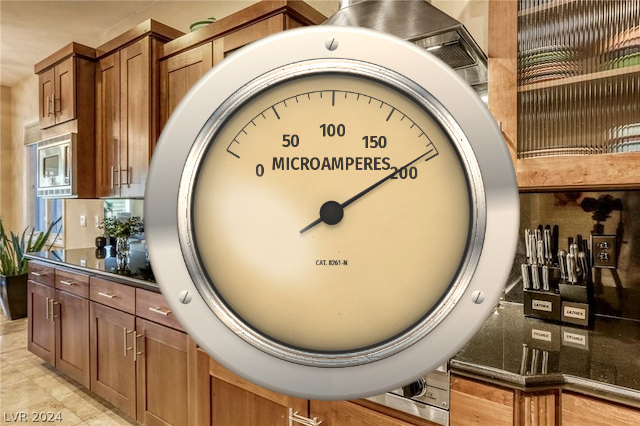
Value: {"value": 195, "unit": "µA"}
